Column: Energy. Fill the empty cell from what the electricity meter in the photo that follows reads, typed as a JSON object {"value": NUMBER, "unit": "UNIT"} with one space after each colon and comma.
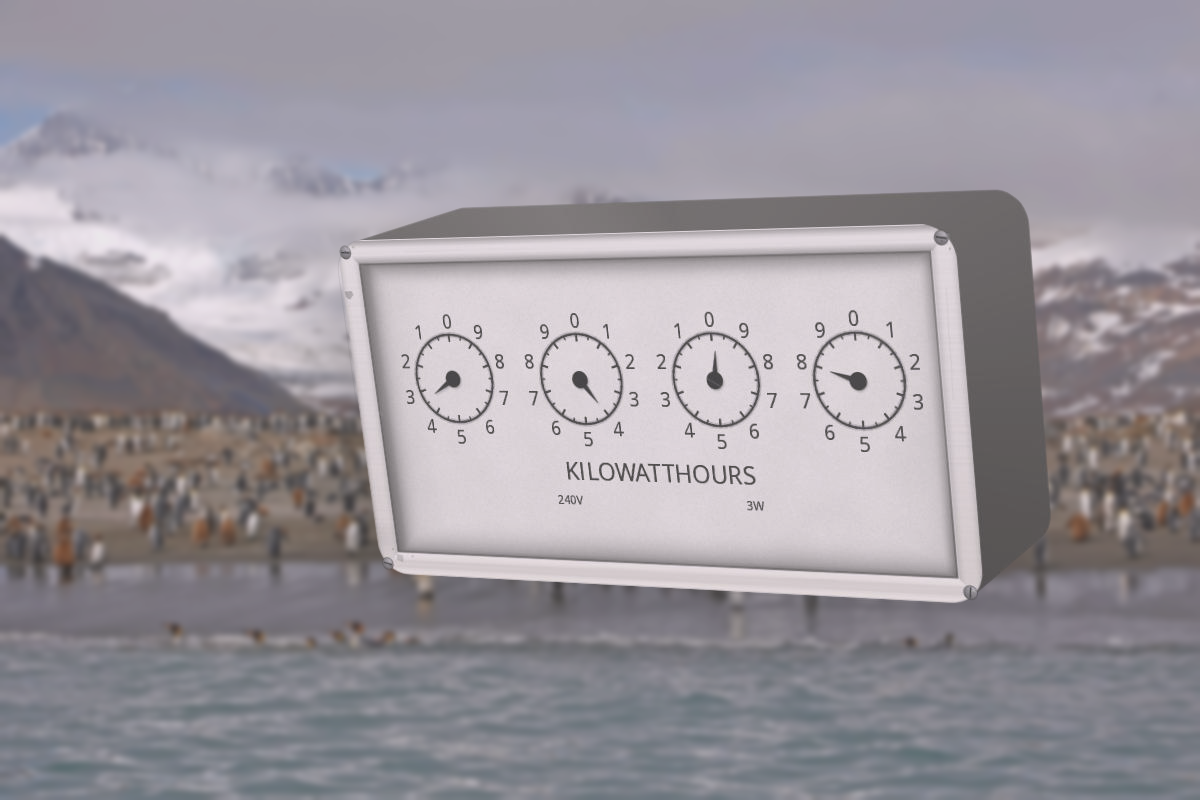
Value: {"value": 3398, "unit": "kWh"}
